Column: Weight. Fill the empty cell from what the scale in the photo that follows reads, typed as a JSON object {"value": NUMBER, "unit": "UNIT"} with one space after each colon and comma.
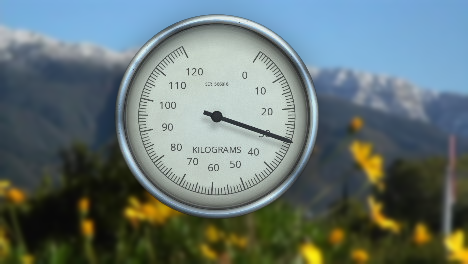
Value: {"value": 30, "unit": "kg"}
